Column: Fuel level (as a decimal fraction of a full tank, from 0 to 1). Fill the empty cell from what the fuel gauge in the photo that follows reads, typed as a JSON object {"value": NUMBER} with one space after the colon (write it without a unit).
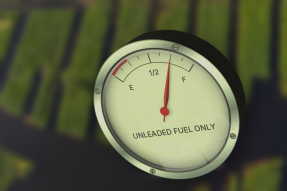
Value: {"value": 0.75}
